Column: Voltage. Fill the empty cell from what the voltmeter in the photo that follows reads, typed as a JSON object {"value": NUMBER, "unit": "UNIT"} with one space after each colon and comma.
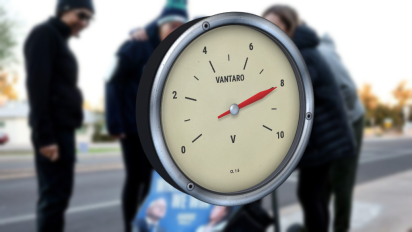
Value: {"value": 8, "unit": "V"}
